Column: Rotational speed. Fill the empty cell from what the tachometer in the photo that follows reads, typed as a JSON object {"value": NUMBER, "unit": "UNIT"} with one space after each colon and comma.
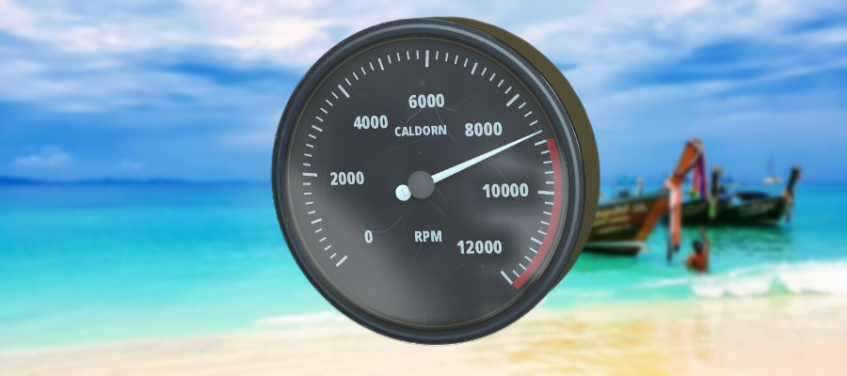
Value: {"value": 8800, "unit": "rpm"}
